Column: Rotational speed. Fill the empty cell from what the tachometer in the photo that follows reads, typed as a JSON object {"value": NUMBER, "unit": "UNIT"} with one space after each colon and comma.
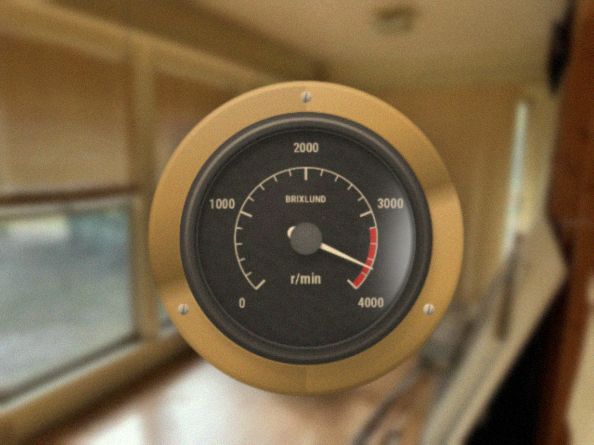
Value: {"value": 3700, "unit": "rpm"}
